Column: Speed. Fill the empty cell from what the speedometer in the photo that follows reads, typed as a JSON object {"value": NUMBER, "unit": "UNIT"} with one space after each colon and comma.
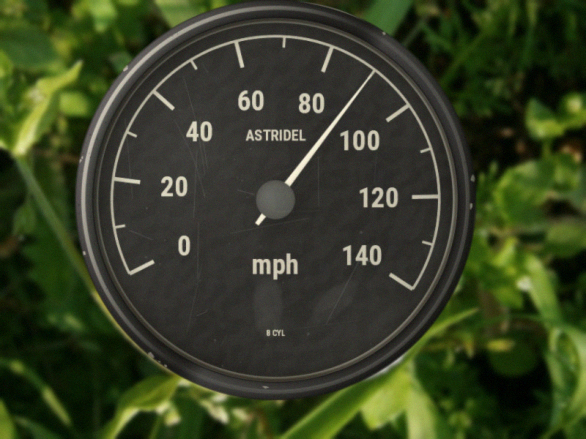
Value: {"value": 90, "unit": "mph"}
